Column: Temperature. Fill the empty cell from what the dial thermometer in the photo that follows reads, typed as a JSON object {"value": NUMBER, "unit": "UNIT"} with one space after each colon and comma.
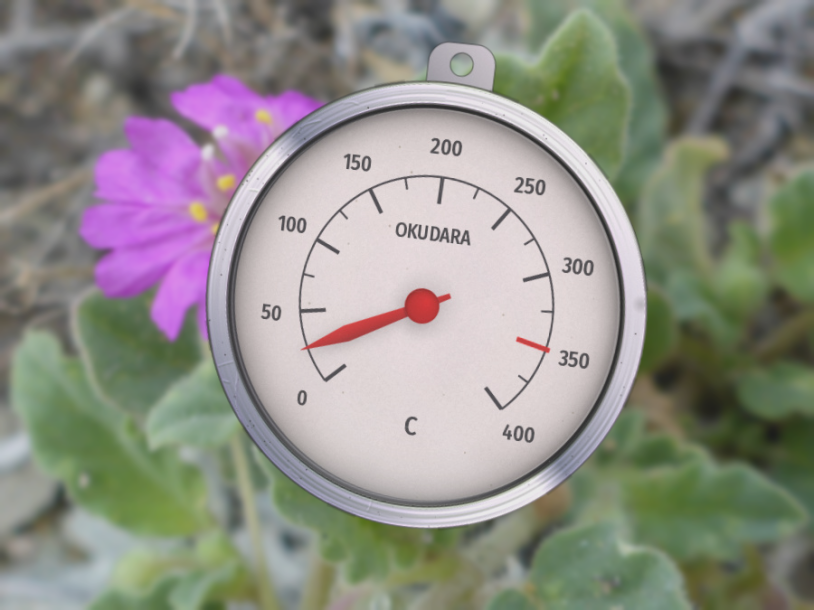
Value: {"value": 25, "unit": "°C"}
